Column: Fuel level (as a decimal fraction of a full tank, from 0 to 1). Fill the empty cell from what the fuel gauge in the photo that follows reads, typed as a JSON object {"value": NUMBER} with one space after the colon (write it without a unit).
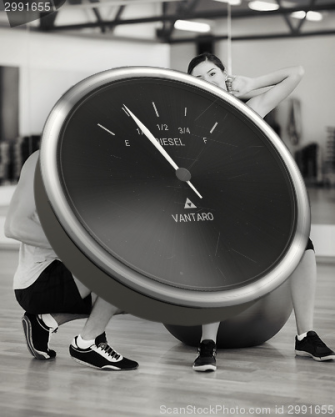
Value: {"value": 0.25}
